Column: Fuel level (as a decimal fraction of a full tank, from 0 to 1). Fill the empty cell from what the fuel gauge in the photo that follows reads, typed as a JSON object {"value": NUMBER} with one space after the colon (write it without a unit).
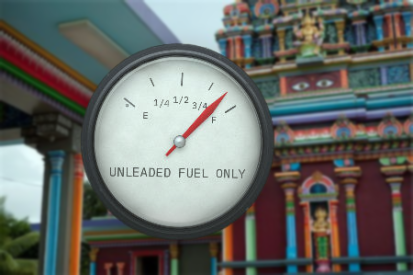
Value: {"value": 0.875}
